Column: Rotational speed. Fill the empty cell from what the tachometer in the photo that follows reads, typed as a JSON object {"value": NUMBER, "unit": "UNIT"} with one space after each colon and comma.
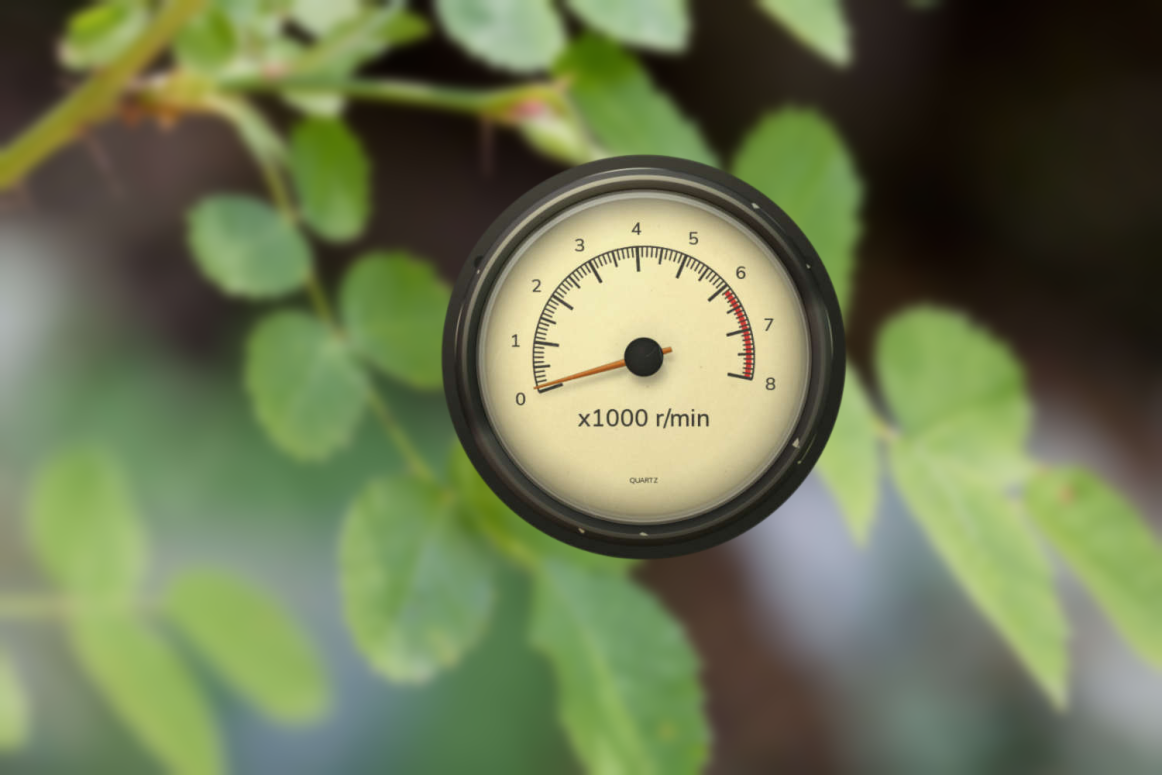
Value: {"value": 100, "unit": "rpm"}
